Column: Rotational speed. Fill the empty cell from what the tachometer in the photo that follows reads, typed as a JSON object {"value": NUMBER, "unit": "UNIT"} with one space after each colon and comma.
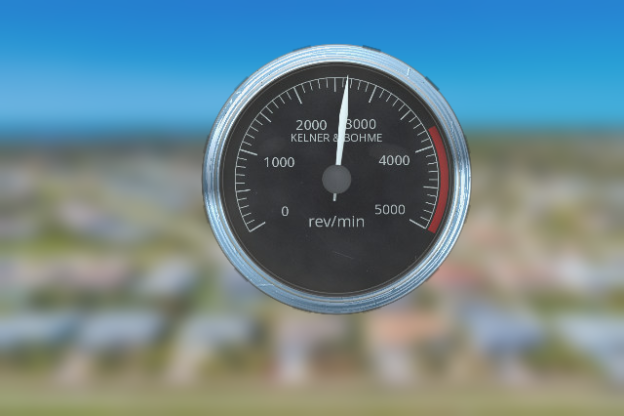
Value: {"value": 2650, "unit": "rpm"}
